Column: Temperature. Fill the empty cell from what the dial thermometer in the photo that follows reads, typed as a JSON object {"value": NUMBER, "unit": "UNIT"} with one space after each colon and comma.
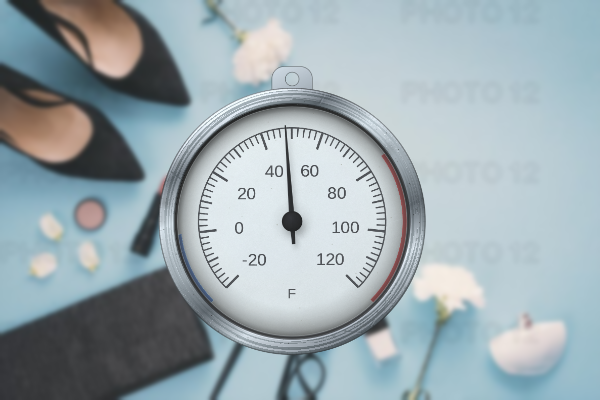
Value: {"value": 48, "unit": "°F"}
